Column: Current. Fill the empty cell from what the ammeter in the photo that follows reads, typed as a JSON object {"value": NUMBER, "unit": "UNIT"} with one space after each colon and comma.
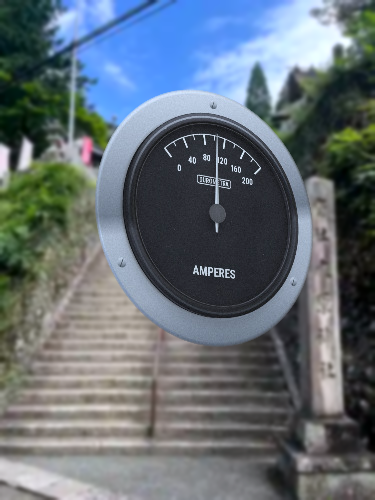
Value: {"value": 100, "unit": "A"}
